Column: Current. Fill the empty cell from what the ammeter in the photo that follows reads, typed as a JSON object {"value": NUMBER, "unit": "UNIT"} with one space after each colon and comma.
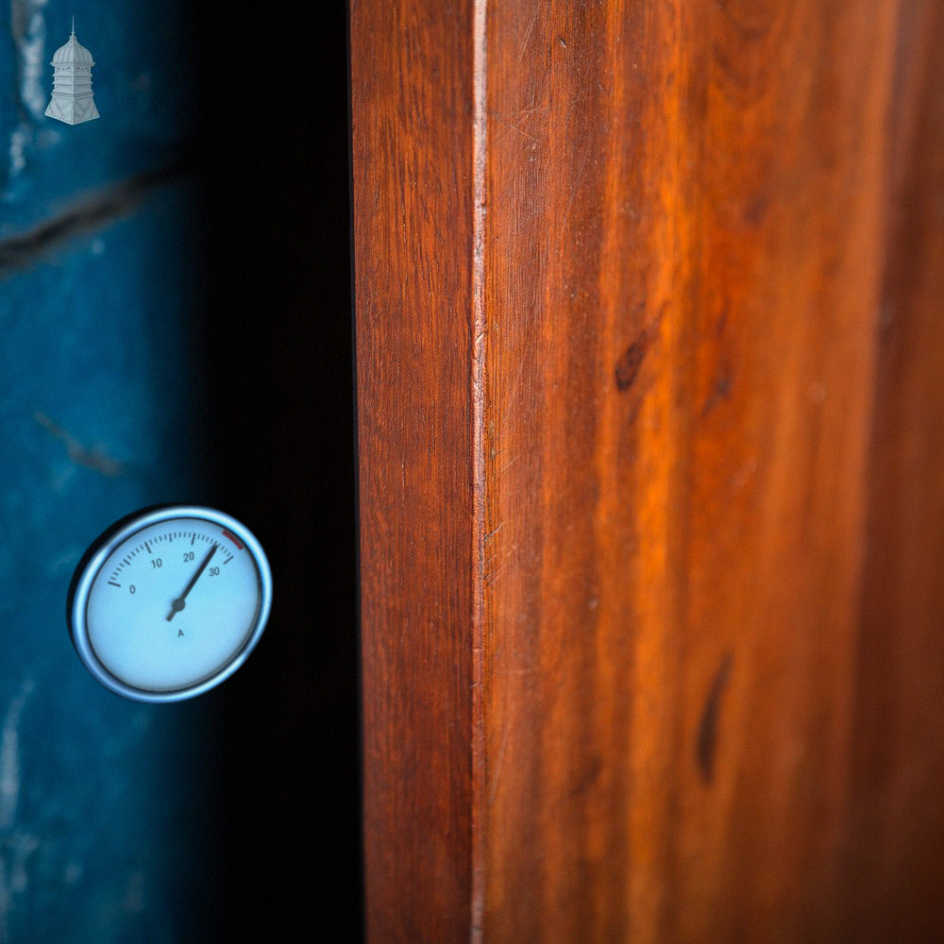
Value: {"value": 25, "unit": "A"}
